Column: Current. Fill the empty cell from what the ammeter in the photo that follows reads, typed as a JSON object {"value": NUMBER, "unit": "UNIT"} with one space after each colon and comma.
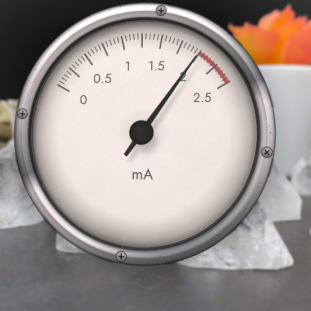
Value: {"value": 2, "unit": "mA"}
